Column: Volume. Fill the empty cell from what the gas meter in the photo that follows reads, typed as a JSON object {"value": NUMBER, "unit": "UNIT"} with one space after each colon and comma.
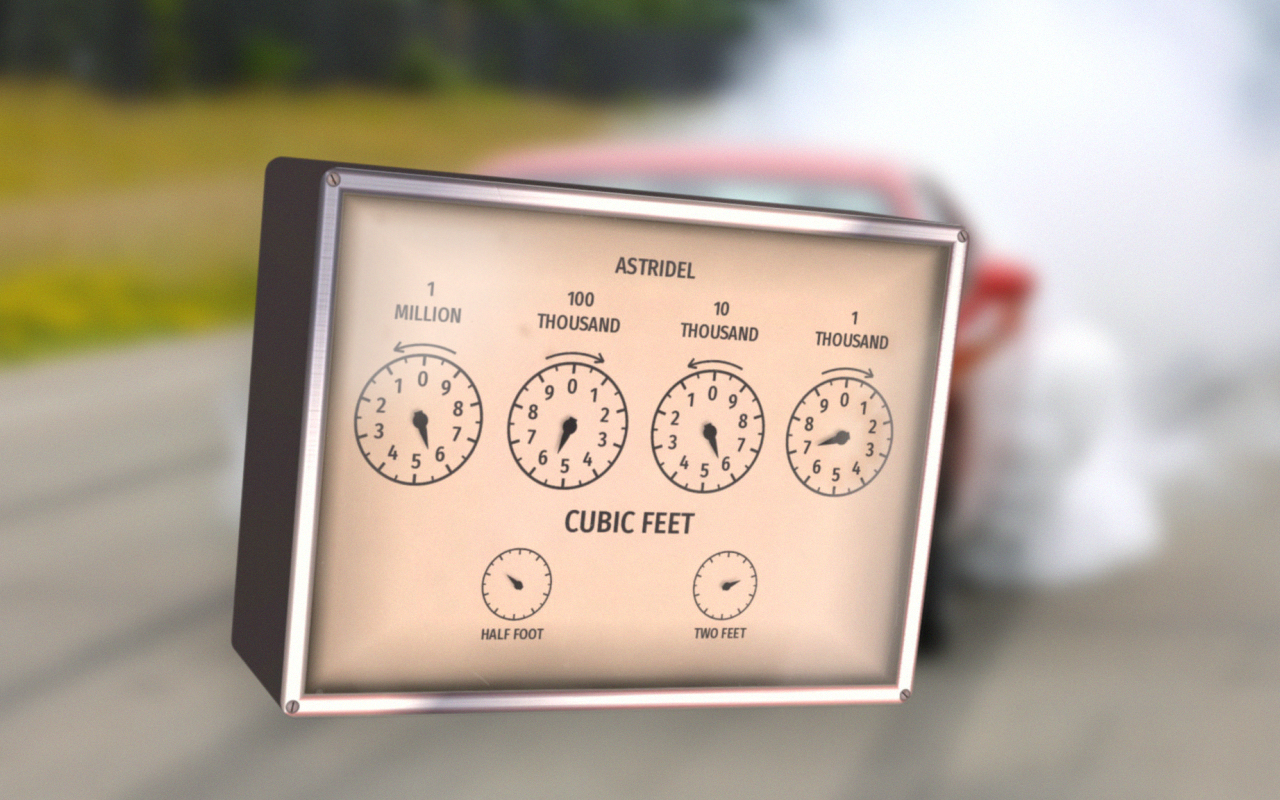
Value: {"value": 555700, "unit": "ft³"}
